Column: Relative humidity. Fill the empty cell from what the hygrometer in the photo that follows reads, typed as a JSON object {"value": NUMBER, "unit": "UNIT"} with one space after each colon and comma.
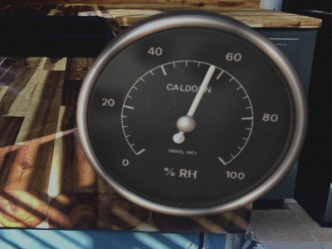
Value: {"value": 56, "unit": "%"}
